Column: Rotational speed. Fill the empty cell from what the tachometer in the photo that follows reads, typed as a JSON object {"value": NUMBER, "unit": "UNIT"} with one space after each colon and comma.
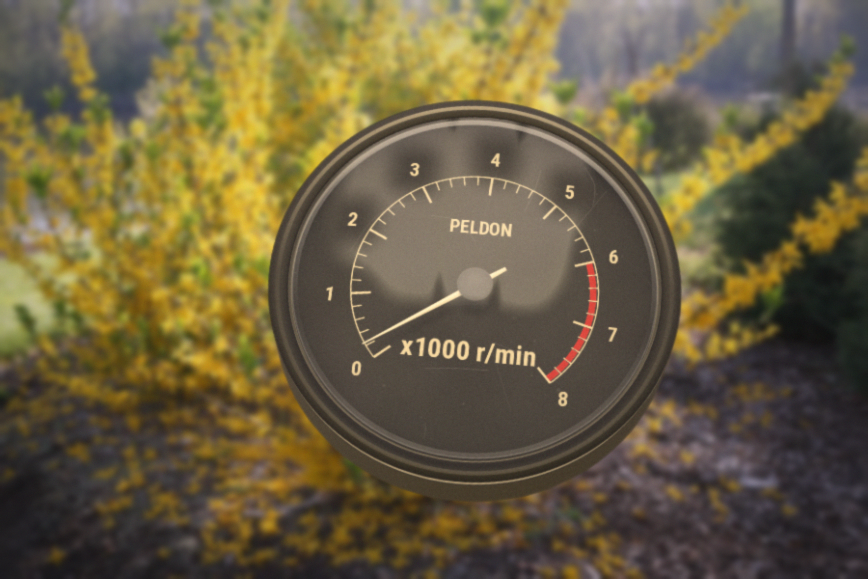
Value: {"value": 200, "unit": "rpm"}
